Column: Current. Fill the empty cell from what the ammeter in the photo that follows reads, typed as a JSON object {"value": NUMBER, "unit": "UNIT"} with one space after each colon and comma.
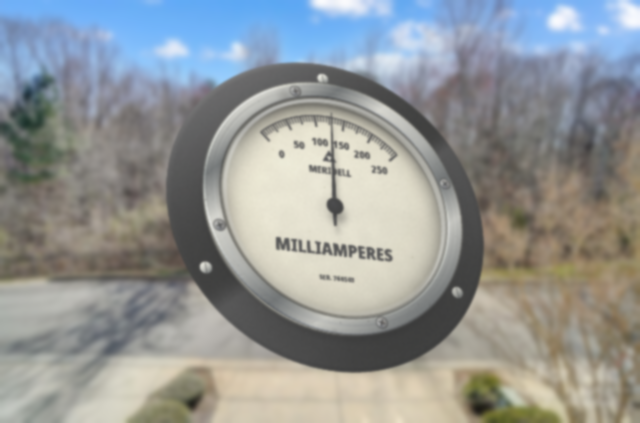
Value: {"value": 125, "unit": "mA"}
